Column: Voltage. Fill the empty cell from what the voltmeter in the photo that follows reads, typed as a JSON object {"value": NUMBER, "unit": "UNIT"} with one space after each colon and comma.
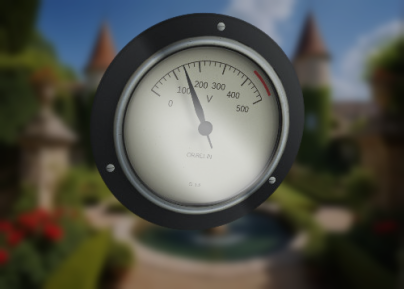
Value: {"value": 140, "unit": "V"}
